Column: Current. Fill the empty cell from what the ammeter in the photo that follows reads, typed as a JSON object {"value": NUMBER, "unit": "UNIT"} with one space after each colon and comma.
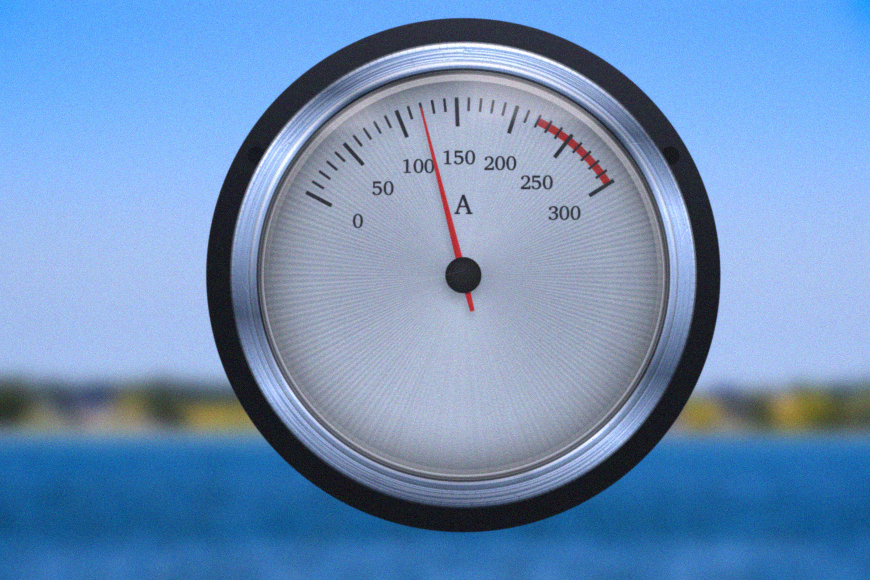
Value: {"value": 120, "unit": "A"}
